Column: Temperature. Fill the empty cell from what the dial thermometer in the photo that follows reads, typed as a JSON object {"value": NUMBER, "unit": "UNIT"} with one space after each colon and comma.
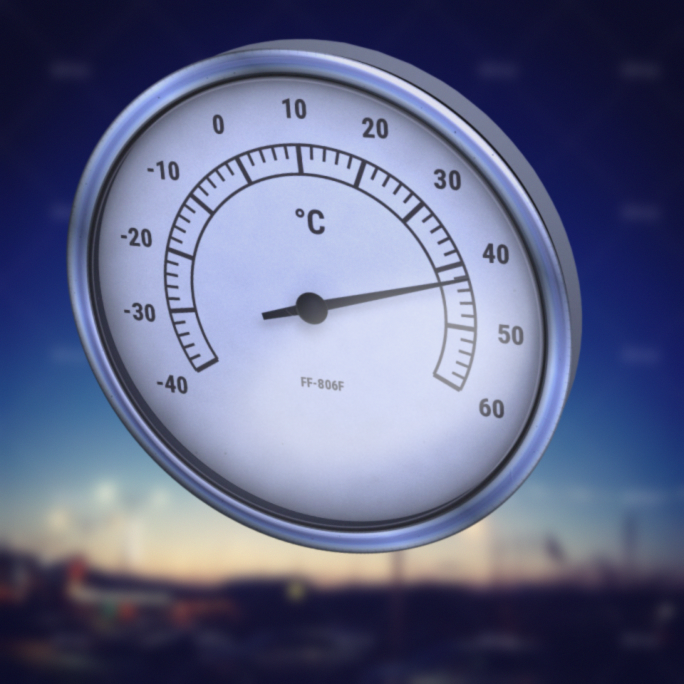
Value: {"value": 42, "unit": "°C"}
